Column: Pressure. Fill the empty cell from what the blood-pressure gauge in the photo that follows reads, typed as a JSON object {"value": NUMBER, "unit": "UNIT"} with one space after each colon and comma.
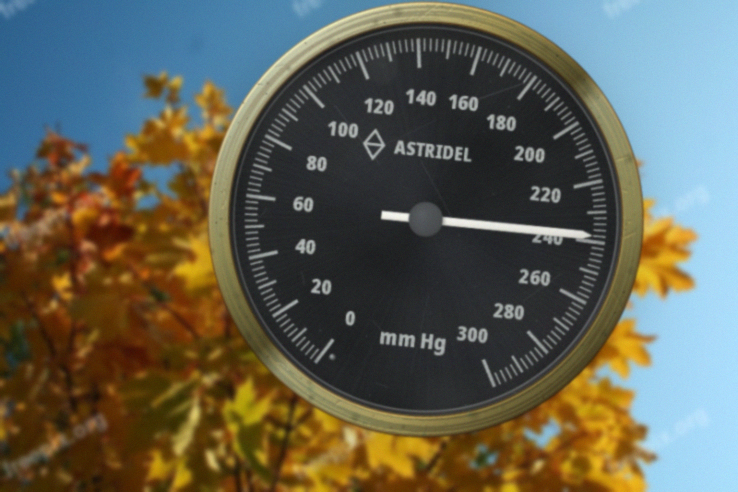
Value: {"value": 238, "unit": "mmHg"}
